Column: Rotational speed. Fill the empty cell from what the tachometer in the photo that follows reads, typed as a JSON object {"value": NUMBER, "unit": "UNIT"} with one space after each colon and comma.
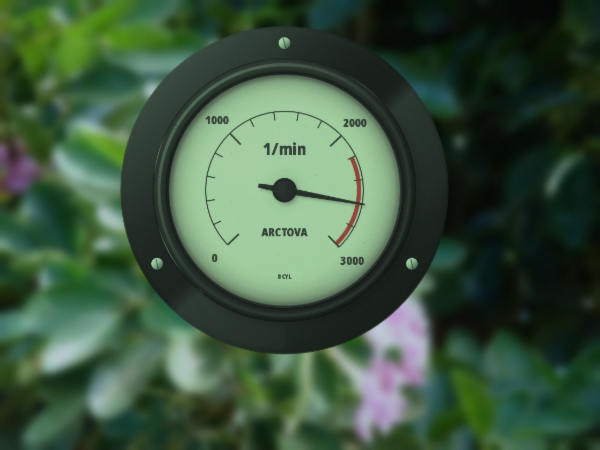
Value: {"value": 2600, "unit": "rpm"}
